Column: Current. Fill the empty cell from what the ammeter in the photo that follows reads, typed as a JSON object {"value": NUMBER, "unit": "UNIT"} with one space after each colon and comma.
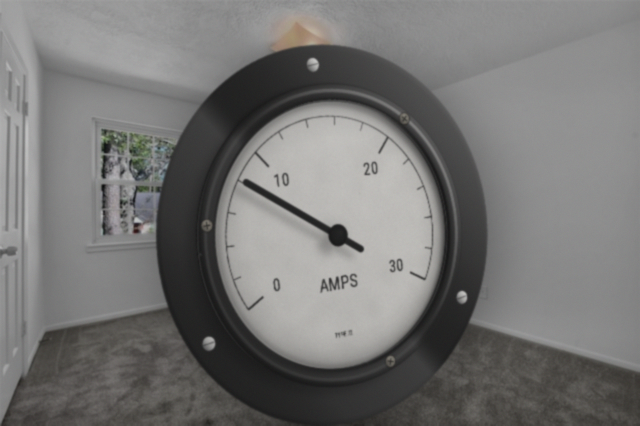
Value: {"value": 8, "unit": "A"}
